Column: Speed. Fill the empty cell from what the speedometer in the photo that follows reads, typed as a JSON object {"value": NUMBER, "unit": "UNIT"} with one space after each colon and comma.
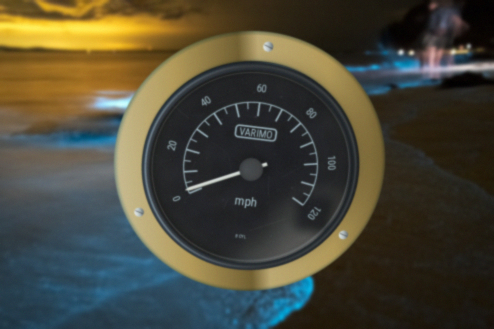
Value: {"value": 2.5, "unit": "mph"}
